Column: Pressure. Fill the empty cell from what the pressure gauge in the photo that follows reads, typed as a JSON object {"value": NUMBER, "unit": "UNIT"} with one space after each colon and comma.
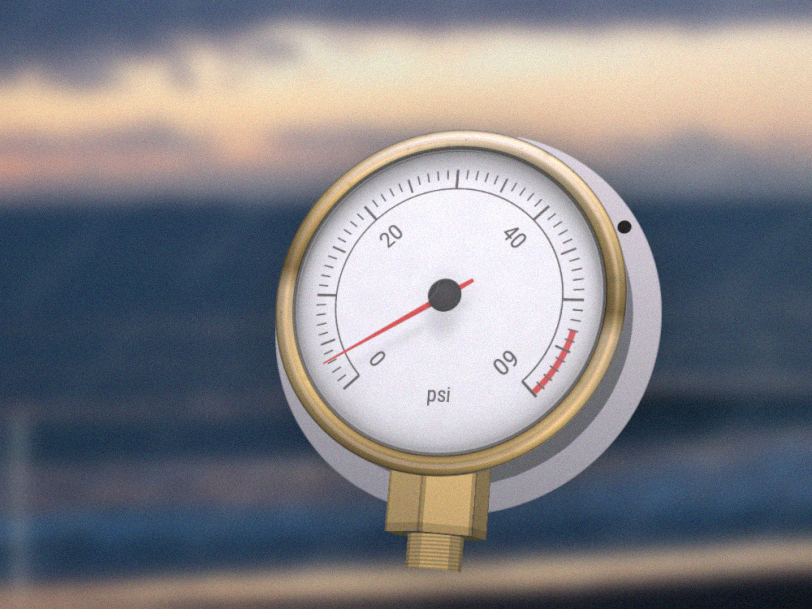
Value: {"value": 3, "unit": "psi"}
